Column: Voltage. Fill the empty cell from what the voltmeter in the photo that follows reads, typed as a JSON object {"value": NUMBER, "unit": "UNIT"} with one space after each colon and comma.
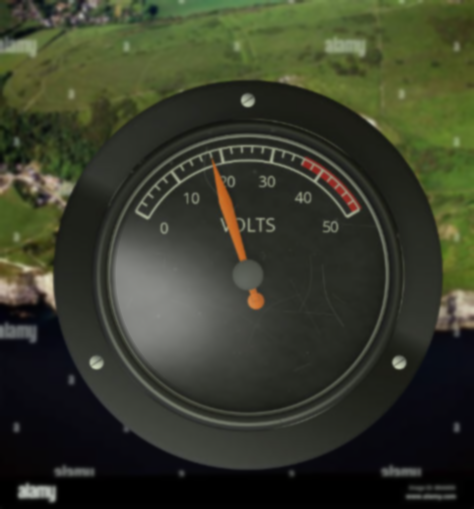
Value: {"value": 18, "unit": "V"}
